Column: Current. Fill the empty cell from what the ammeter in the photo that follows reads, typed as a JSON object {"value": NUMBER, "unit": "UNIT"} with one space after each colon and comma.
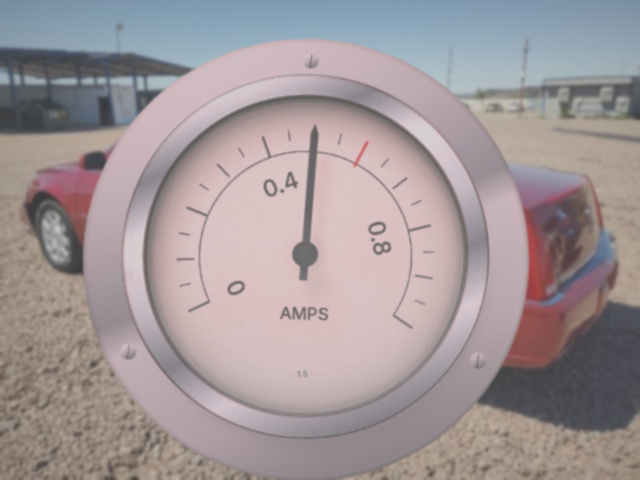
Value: {"value": 0.5, "unit": "A"}
